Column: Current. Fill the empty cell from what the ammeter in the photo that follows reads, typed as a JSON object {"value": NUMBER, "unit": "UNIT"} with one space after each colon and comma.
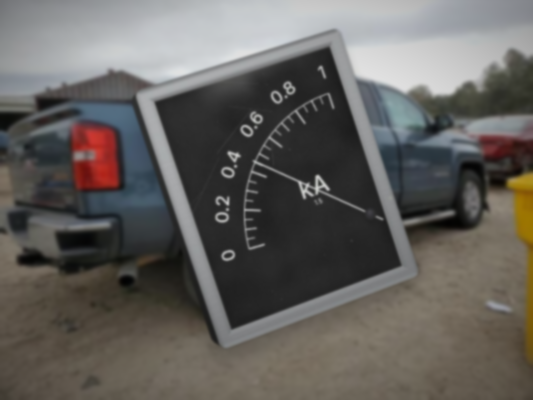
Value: {"value": 0.45, "unit": "kA"}
